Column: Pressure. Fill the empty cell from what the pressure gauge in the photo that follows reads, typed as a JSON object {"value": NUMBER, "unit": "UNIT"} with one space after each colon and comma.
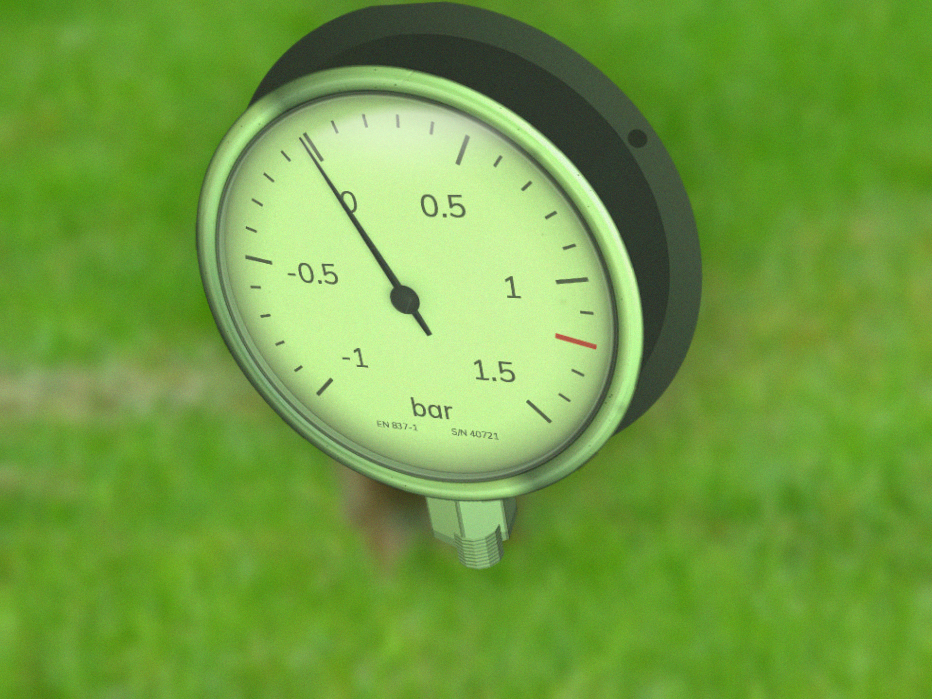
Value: {"value": 0, "unit": "bar"}
